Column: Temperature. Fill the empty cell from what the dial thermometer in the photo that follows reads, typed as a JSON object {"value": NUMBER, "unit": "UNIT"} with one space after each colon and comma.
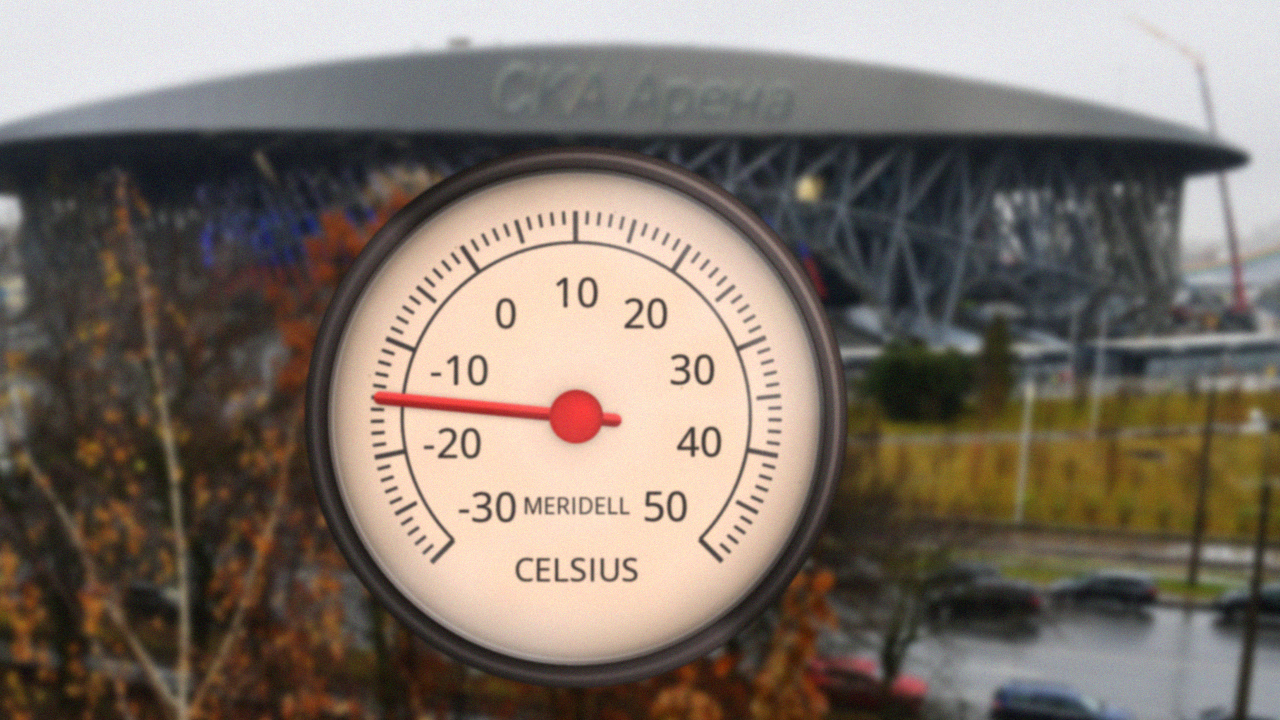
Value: {"value": -15, "unit": "°C"}
